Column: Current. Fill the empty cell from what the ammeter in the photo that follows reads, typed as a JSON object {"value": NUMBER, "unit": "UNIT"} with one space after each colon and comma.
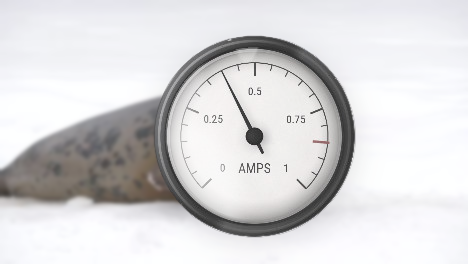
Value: {"value": 0.4, "unit": "A"}
